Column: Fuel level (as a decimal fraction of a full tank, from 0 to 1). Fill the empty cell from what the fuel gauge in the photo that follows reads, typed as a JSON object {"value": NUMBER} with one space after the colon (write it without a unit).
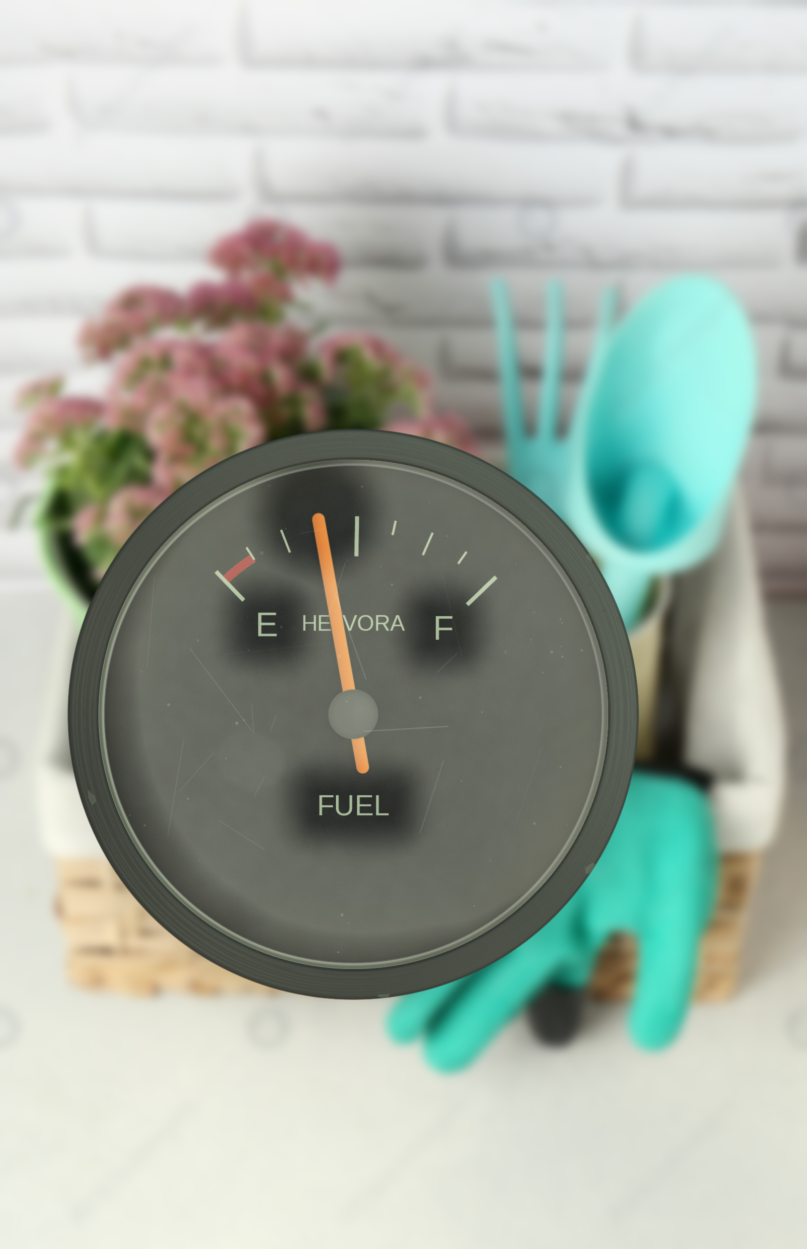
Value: {"value": 0.375}
